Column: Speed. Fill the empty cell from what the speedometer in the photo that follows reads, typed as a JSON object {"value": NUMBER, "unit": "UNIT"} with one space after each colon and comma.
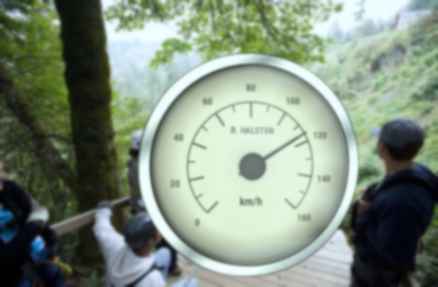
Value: {"value": 115, "unit": "km/h"}
